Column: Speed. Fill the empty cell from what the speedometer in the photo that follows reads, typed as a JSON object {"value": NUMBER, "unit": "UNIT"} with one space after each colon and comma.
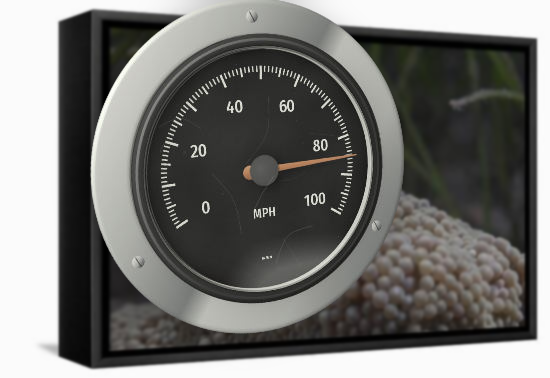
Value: {"value": 85, "unit": "mph"}
